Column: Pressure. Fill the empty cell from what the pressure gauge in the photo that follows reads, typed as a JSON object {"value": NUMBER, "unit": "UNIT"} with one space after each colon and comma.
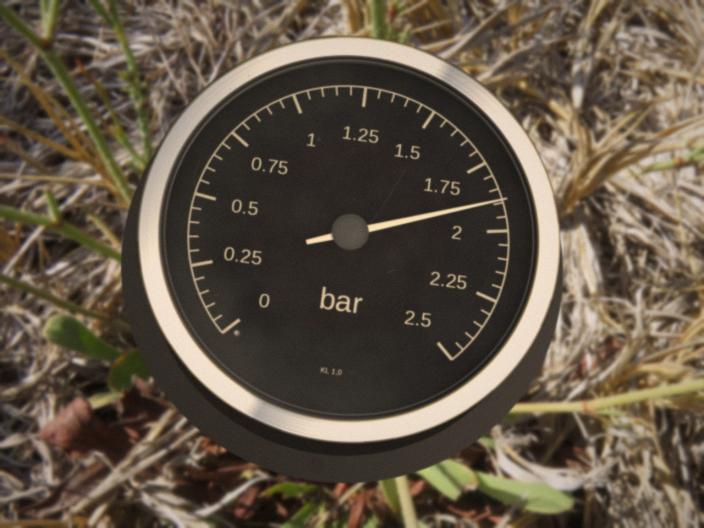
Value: {"value": 1.9, "unit": "bar"}
